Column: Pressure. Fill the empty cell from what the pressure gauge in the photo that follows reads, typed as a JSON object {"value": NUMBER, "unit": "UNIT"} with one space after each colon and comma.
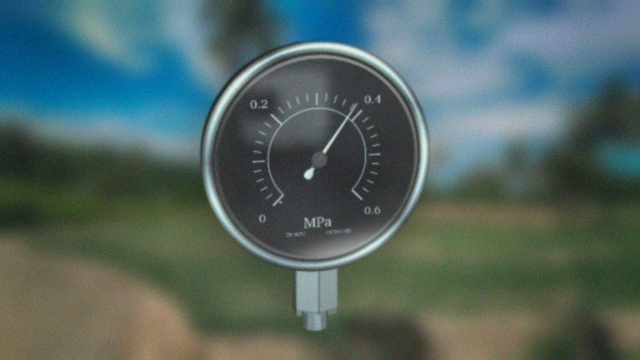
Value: {"value": 0.38, "unit": "MPa"}
